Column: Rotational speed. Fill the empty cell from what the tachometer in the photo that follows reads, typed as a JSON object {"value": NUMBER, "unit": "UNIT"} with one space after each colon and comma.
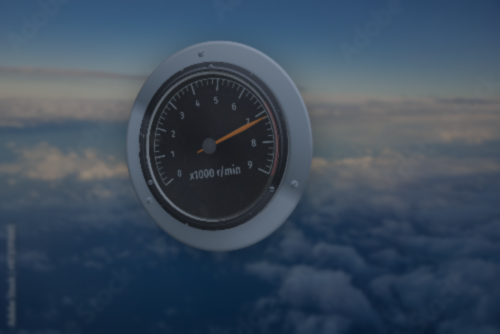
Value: {"value": 7200, "unit": "rpm"}
